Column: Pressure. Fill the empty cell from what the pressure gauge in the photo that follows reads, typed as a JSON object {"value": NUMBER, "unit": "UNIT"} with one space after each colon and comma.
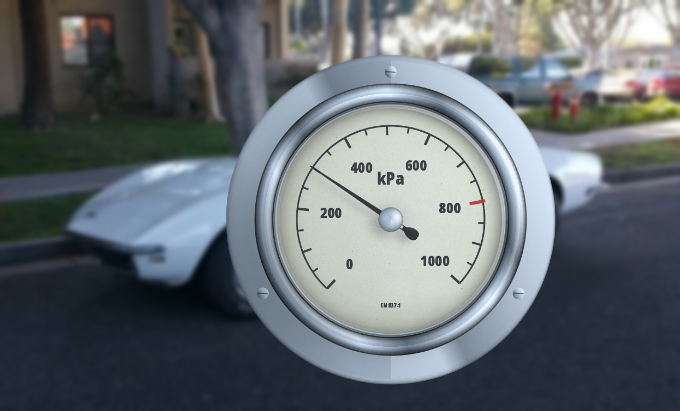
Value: {"value": 300, "unit": "kPa"}
